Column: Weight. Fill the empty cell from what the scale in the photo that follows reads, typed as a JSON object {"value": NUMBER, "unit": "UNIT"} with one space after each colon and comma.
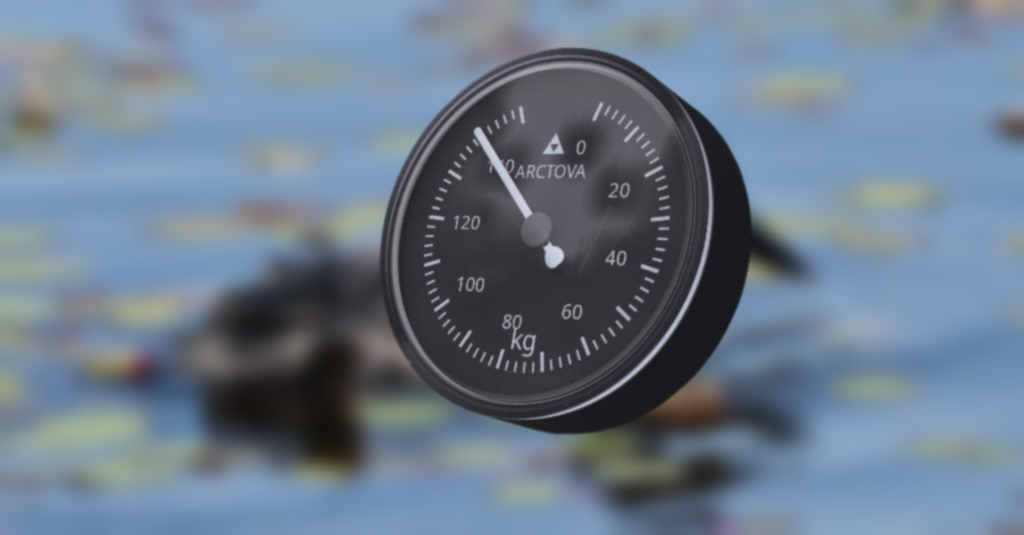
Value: {"value": 140, "unit": "kg"}
